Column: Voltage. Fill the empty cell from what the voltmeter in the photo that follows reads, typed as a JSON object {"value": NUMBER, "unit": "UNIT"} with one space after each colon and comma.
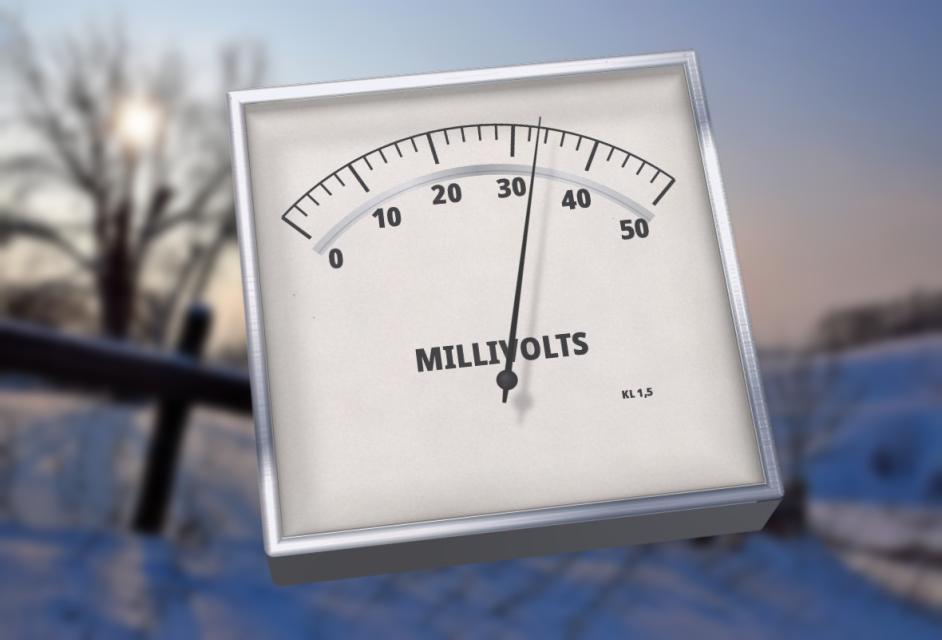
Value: {"value": 33, "unit": "mV"}
